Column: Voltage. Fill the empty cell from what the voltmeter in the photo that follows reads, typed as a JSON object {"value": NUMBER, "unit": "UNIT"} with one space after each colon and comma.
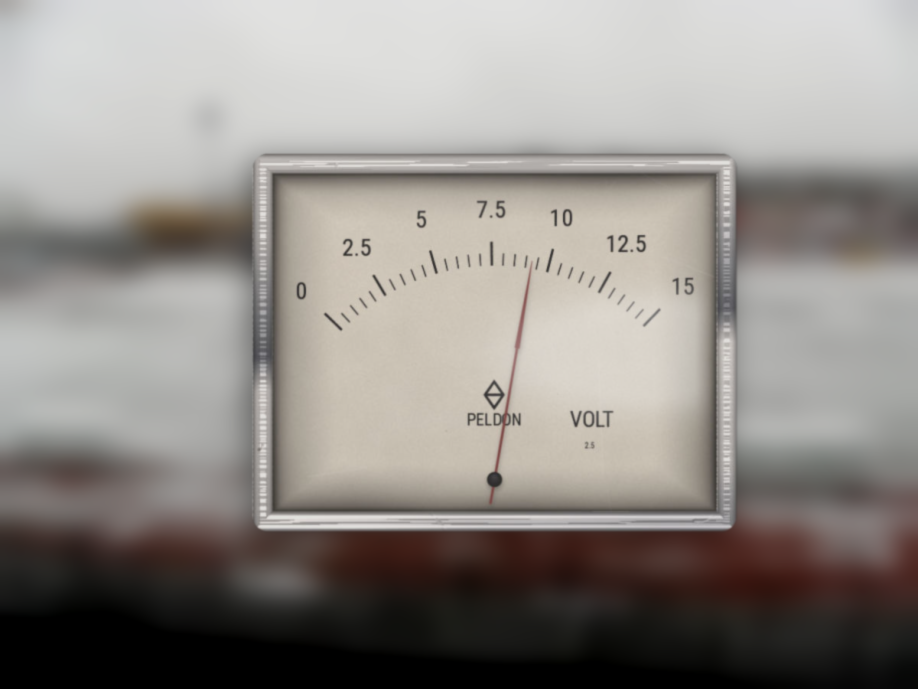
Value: {"value": 9.25, "unit": "V"}
